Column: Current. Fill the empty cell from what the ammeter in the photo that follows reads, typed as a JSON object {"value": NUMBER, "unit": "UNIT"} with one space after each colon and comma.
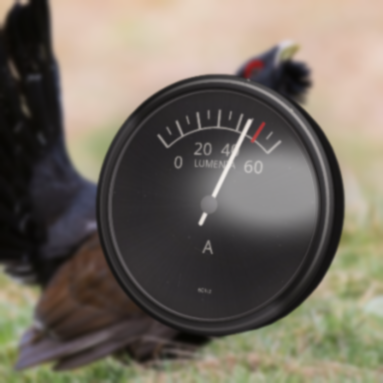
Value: {"value": 45, "unit": "A"}
